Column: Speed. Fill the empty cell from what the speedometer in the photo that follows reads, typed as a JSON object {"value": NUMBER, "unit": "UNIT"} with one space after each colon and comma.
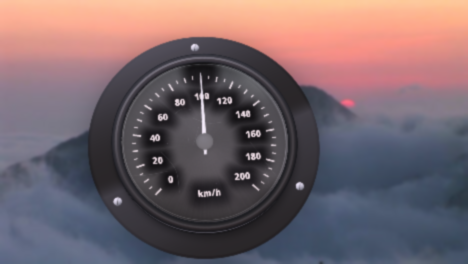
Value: {"value": 100, "unit": "km/h"}
